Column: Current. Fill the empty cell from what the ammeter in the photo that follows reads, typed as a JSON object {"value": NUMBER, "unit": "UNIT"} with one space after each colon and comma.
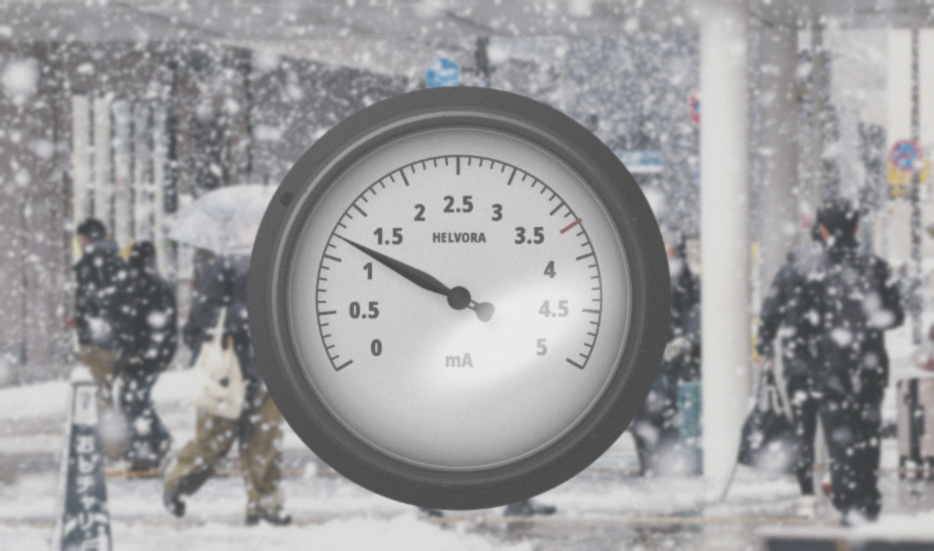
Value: {"value": 1.2, "unit": "mA"}
